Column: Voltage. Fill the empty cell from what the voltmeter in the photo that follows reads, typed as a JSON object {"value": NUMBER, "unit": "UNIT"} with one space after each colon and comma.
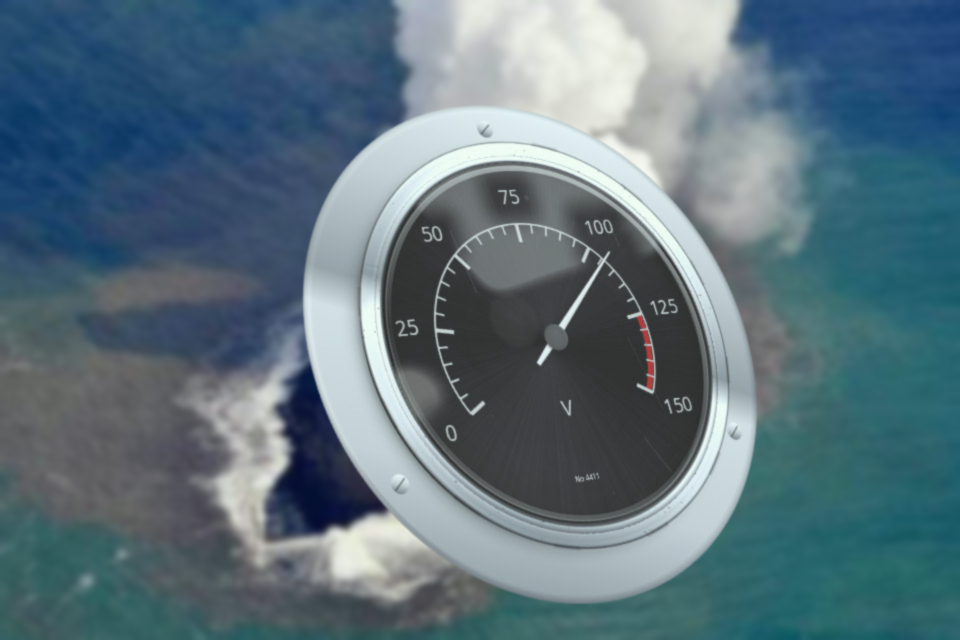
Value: {"value": 105, "unit": "V"}
